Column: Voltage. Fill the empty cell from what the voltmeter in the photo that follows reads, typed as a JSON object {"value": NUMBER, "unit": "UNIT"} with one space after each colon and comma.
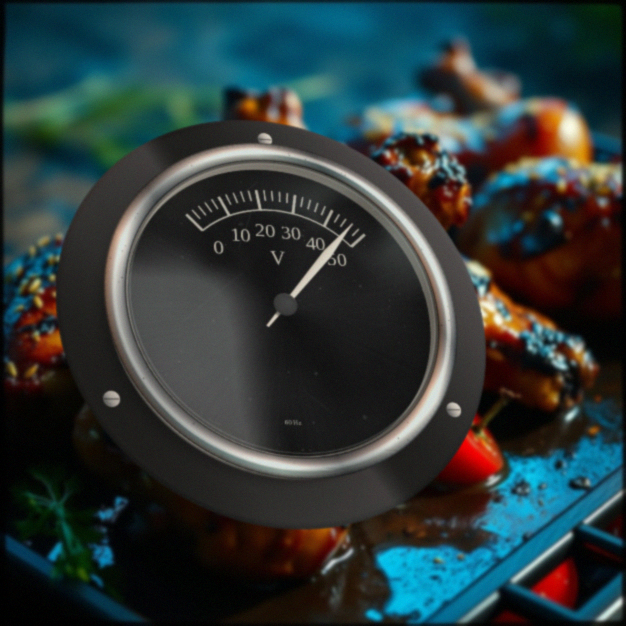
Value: {"value": 46, "unit": "V"}
